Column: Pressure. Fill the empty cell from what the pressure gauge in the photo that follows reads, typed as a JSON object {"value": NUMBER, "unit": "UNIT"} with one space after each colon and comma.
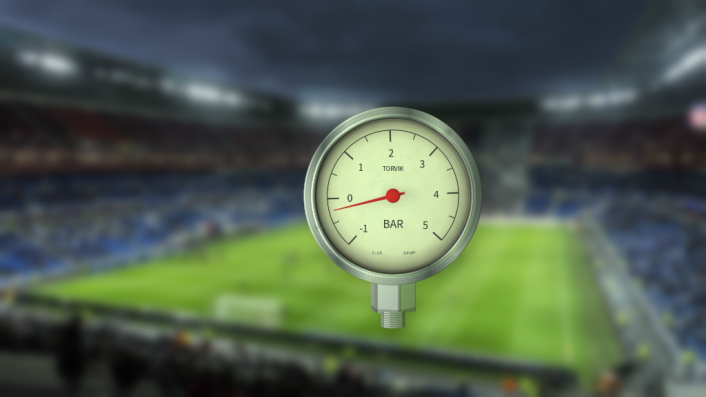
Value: {"value": -0.25, "unit": "bar"}
